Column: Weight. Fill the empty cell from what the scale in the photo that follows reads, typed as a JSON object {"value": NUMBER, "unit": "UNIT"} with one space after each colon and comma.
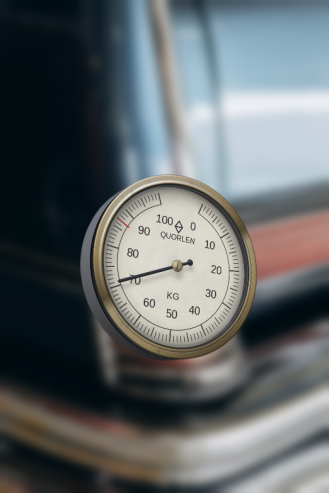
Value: {"value": 71, "unit": "kg"}
